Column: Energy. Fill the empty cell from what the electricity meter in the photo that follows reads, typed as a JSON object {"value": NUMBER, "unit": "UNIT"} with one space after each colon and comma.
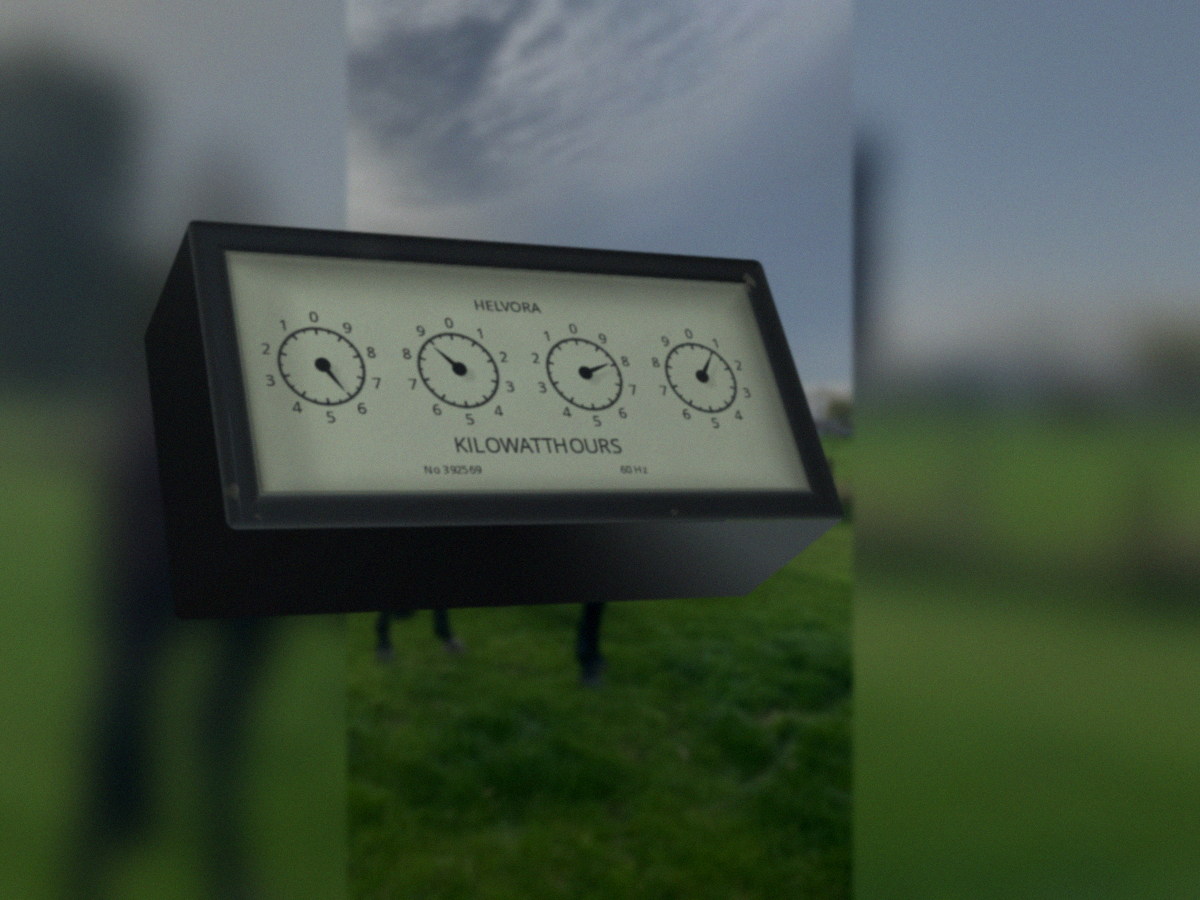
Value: {"value": 5881, "unit": "kWh"}
